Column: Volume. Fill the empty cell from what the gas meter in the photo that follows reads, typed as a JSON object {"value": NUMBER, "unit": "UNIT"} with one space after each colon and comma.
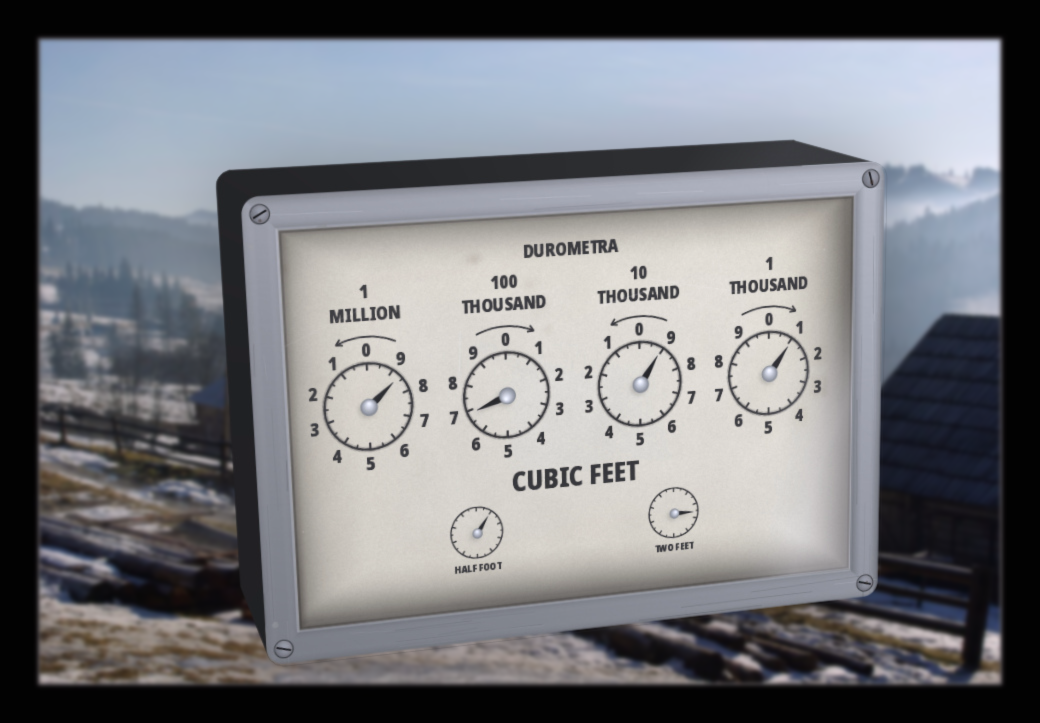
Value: {"value": 869100, "unit": "ft³"}
